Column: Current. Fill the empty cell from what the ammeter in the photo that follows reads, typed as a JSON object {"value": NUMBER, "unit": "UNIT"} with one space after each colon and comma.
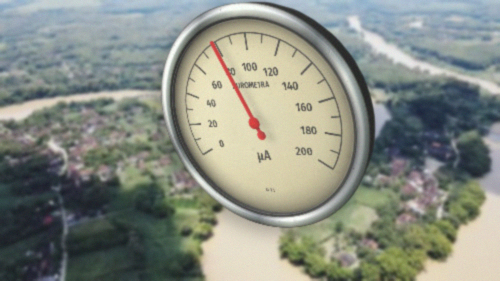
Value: {"value": 80, "unit": "µA"}
